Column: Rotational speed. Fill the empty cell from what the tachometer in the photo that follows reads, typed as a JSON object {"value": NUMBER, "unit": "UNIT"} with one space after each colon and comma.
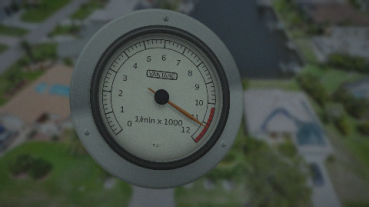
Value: {"value": 11200, "unit": "rpm"}
